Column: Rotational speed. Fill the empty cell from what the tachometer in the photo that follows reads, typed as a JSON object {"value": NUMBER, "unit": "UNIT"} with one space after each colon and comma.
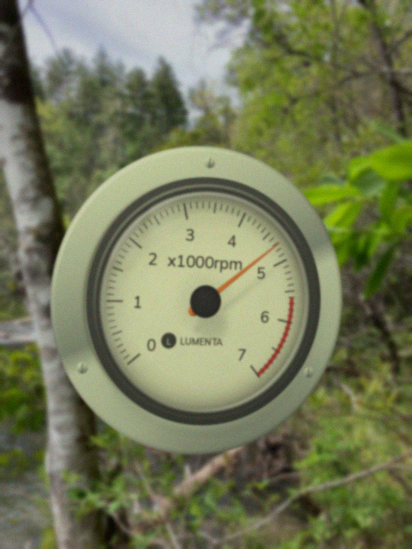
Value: {"value": 4700, "unit": "rpm"}
